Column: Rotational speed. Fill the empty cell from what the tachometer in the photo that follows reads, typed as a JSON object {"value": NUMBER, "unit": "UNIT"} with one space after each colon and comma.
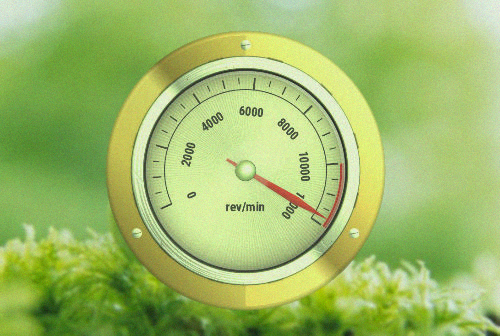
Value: {"value": 11750, "unit": "rpm"}
